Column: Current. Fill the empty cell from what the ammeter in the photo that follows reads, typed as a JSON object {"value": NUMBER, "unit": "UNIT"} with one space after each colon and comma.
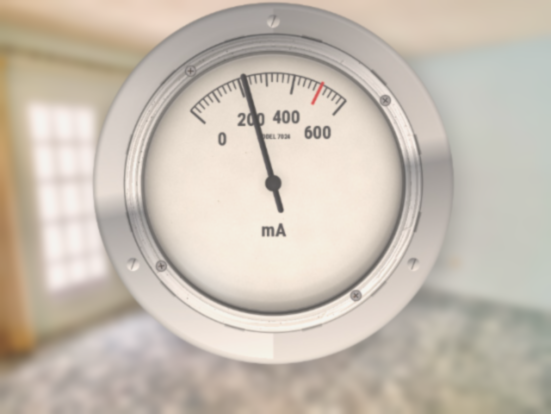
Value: {"value": 220, "unit": "mA"}
